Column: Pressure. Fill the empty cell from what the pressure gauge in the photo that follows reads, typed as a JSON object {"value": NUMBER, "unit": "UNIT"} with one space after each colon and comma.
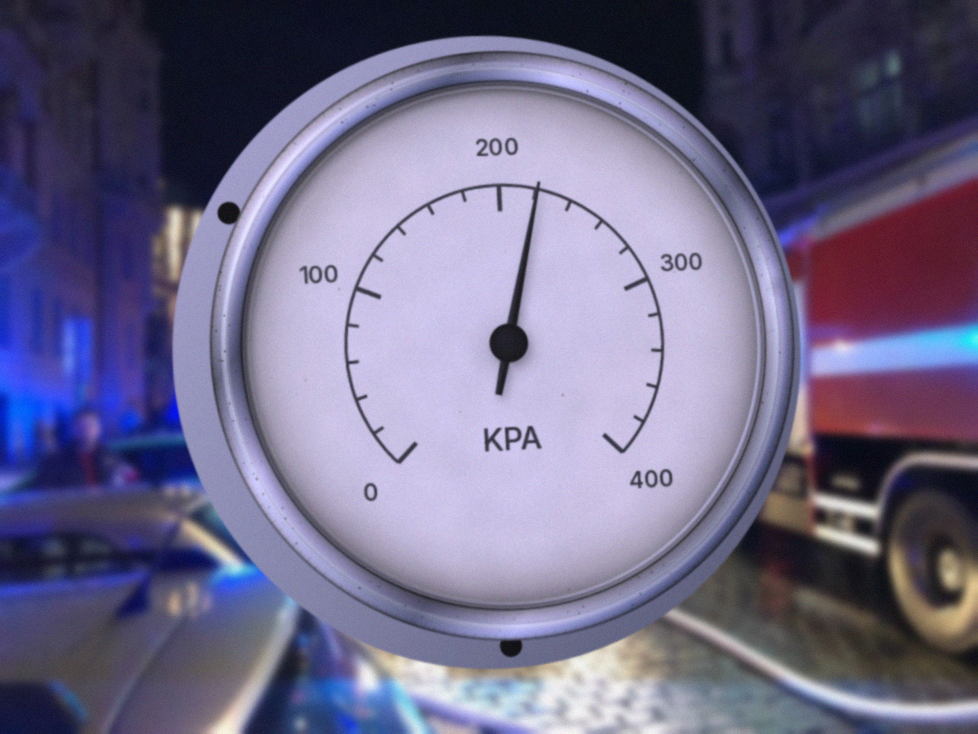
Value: {"value": 220, "unit": "kPa"}
